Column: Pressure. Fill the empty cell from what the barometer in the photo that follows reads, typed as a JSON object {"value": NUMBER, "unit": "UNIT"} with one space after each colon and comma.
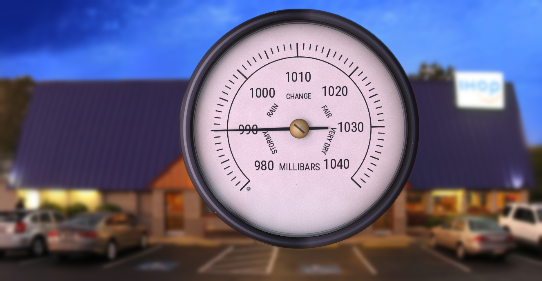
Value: {"value": 990, "unit": "mbar"}
